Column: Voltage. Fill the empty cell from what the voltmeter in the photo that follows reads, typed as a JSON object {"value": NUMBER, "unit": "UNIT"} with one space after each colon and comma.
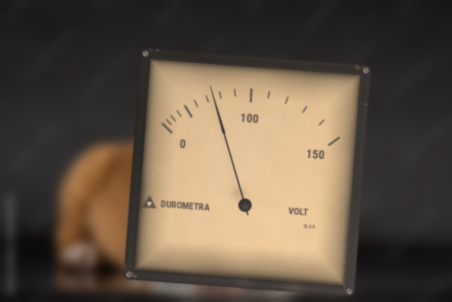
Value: {"value": 75, "unit": "V"}
